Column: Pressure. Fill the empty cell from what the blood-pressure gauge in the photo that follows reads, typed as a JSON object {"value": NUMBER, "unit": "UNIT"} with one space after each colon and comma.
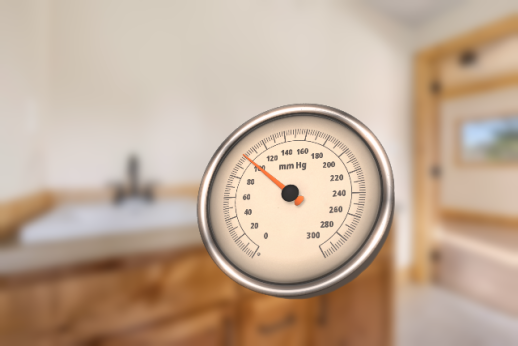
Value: {"value": 100, "unit": "mmHg"}
